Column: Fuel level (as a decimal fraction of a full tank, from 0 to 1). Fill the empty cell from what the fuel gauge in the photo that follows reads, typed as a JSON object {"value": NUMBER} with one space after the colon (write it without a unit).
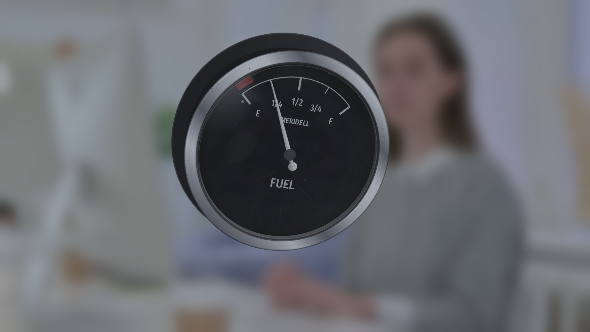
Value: {"value": 0.25}
